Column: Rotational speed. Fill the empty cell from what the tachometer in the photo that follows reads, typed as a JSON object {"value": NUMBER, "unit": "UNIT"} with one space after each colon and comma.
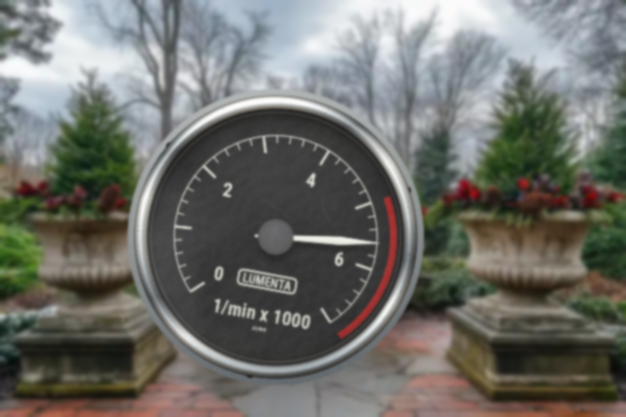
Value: {"value": 5600, "unit": "rpm"}
